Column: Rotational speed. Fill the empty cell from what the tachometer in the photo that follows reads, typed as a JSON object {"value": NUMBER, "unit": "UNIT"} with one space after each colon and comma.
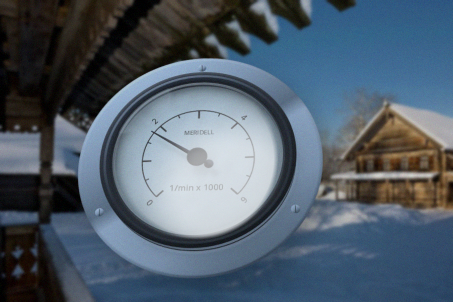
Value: {"value": 1750, "unit": "rpm"}
